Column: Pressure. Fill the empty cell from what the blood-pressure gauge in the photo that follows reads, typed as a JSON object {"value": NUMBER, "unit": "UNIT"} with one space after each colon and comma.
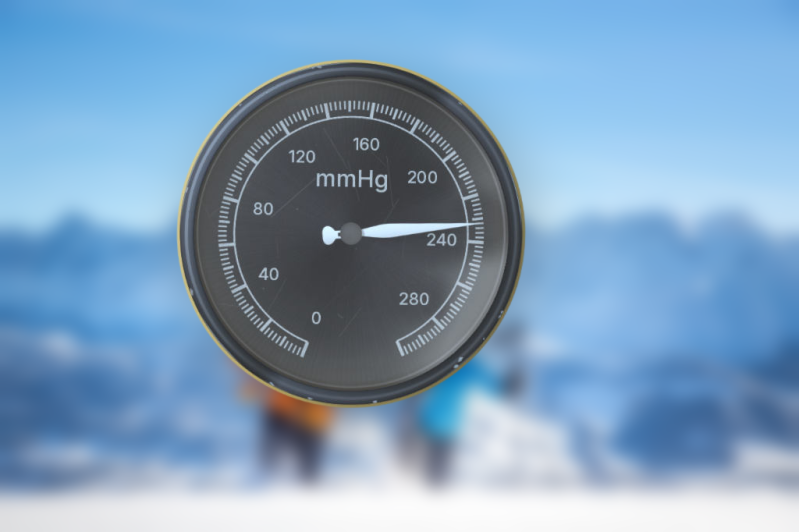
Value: {"value": 232, "unit": "mmHg"}
